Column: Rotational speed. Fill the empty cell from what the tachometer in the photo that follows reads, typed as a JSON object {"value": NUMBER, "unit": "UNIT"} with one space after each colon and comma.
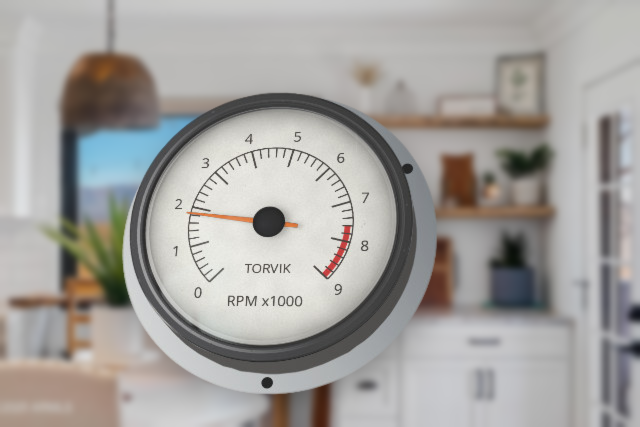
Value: {"value": 1800, "unit": "rpm"}
